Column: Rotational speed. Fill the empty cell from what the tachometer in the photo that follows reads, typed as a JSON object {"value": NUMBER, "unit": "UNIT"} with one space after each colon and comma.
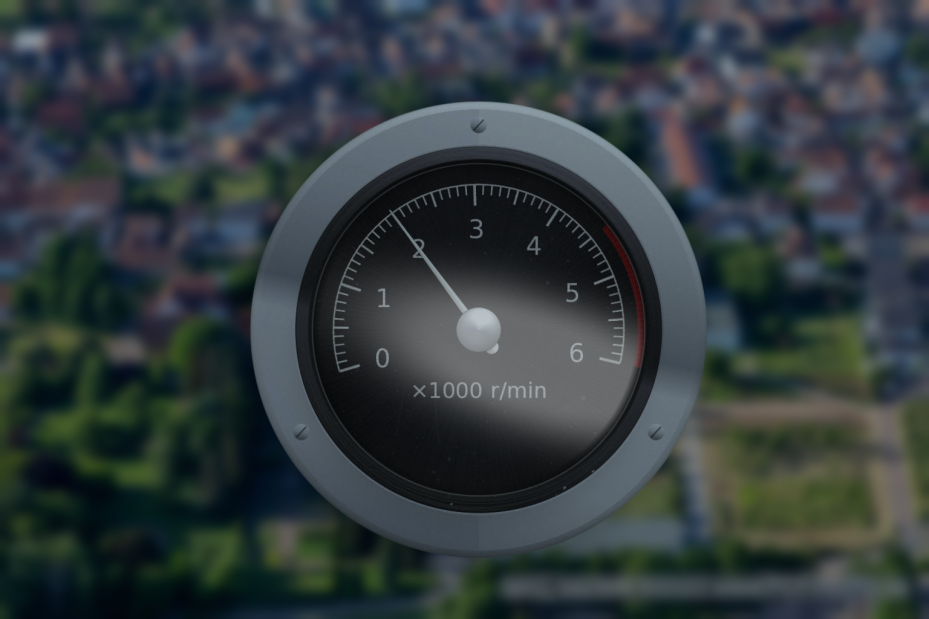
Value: {"value": 2000, "unit": "rpm"}
